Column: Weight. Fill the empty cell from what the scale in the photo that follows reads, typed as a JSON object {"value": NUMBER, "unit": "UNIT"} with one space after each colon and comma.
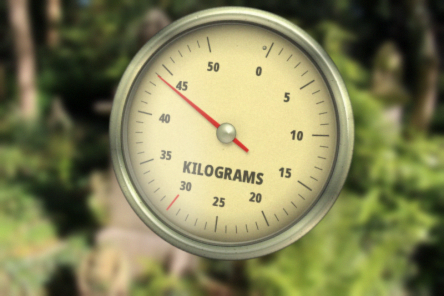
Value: {"value": 44, "unit": "kg"}
